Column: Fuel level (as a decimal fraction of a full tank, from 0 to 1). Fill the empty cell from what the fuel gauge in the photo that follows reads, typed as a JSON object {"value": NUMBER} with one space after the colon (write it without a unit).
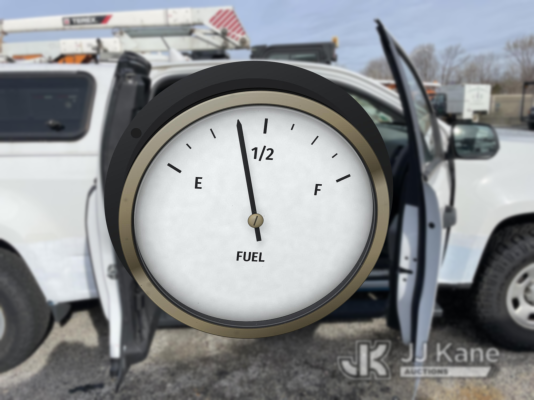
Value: {"value": 0.375}
